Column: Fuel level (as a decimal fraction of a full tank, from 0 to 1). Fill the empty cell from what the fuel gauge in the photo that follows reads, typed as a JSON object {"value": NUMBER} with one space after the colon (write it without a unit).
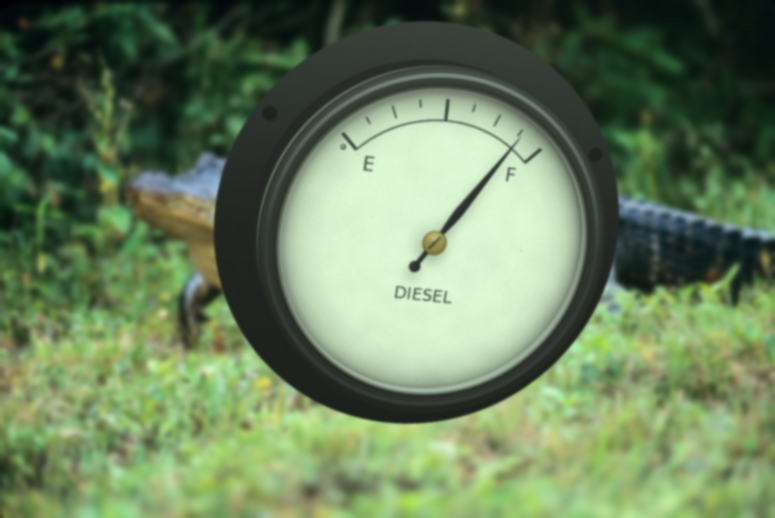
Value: {"value": 0.875}
